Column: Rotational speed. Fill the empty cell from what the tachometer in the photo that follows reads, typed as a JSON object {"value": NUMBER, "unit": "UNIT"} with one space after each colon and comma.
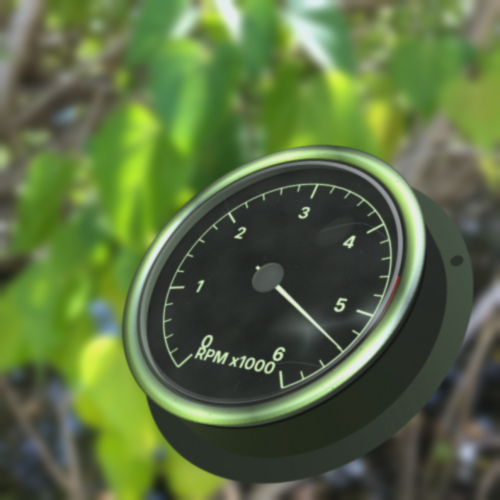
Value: {"value": 5400, "unit": "rpm"}
